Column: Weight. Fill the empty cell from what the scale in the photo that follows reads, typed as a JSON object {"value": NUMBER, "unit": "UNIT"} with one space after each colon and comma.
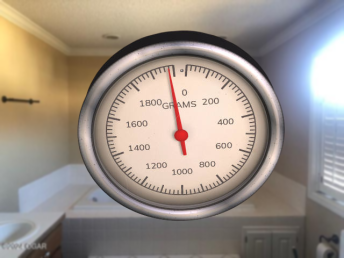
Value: {"value": 1980, "unit": "g"}
